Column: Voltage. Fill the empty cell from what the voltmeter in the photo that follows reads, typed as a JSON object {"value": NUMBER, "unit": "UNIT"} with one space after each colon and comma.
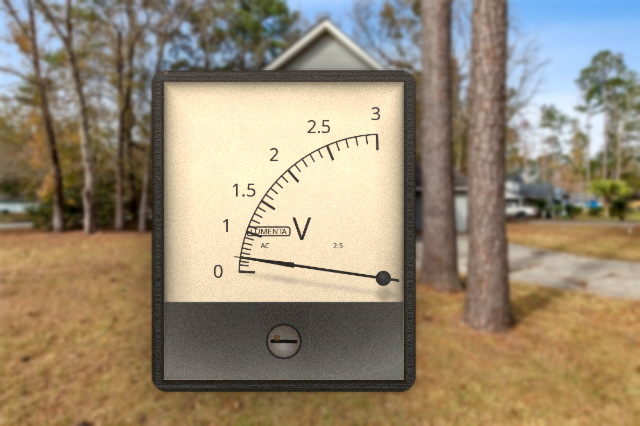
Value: {"value": 0.5, "unit": "V"}
